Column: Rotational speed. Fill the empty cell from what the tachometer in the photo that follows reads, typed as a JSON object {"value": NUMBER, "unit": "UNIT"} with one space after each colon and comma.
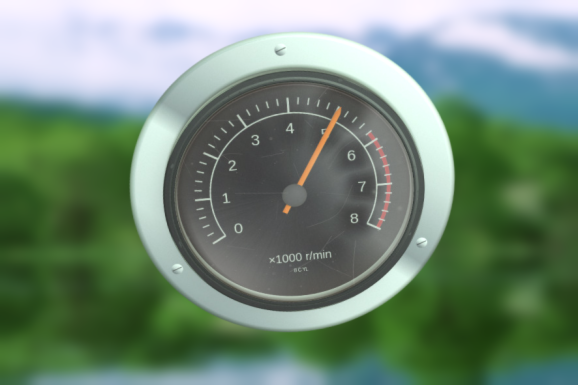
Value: {"value": 5000, "unit": "rpm"}
